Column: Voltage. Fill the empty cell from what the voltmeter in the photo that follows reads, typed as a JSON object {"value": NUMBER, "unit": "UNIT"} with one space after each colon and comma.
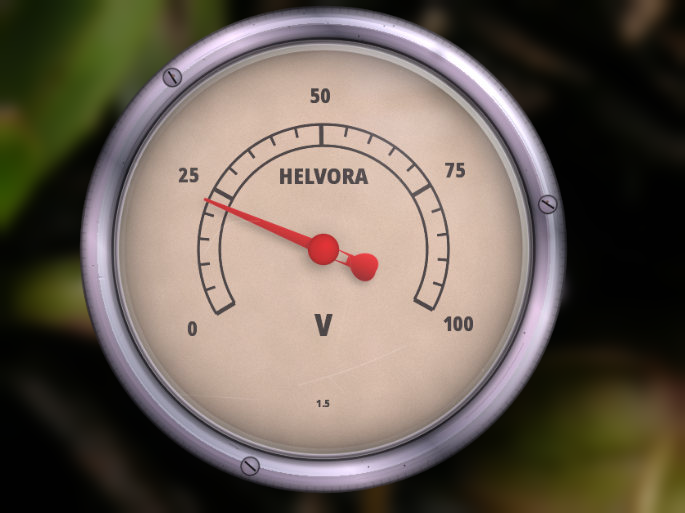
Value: {"value": 22.5, "unit": "V"}
